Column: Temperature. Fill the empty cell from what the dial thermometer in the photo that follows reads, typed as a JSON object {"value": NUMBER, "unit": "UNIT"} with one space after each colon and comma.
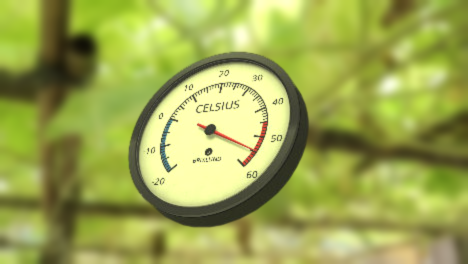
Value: {"value": 55, "unit": "°C"}
